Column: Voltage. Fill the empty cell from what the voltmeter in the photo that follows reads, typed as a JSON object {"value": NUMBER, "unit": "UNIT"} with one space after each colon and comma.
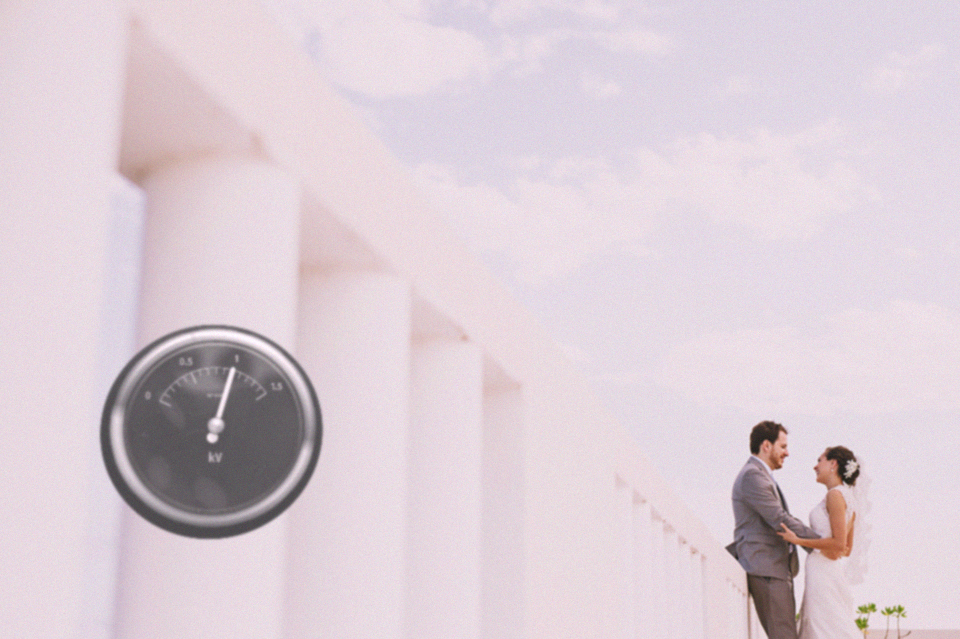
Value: {"value": 1, "unit": "kV"}
